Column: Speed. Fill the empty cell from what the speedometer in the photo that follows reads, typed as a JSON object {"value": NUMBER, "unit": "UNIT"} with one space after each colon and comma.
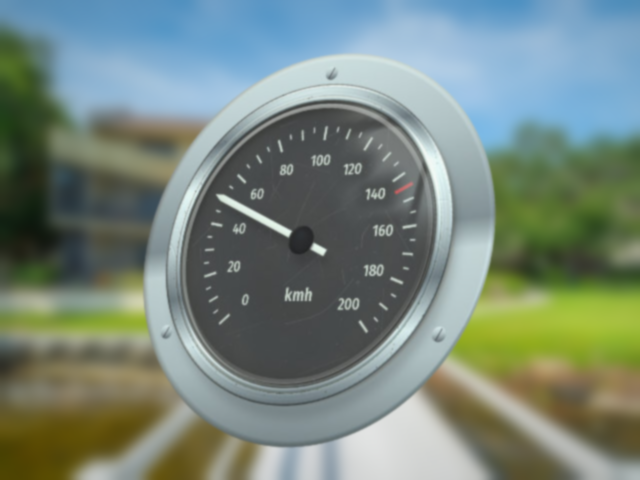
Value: {"value": 50, "unit": "km/h"}
